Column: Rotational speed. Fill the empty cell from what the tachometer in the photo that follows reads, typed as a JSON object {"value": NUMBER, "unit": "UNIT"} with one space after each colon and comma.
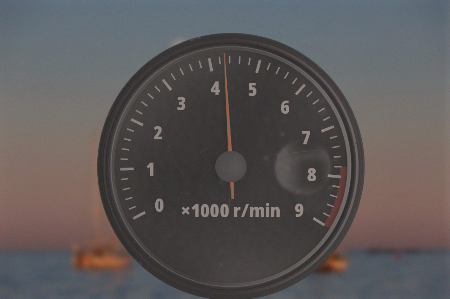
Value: {"value": 4300, "unit": "rpm"}
